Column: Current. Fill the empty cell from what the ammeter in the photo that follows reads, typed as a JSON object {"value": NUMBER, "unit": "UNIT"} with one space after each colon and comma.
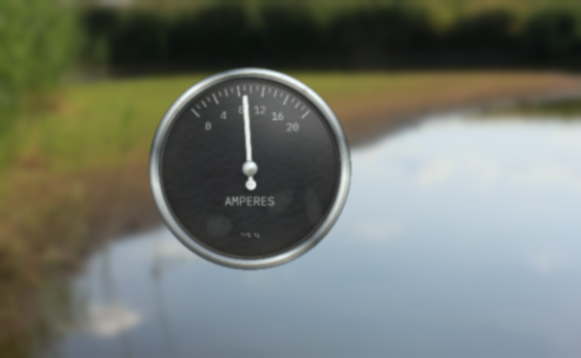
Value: {"value": 9, "unit": "A"}
